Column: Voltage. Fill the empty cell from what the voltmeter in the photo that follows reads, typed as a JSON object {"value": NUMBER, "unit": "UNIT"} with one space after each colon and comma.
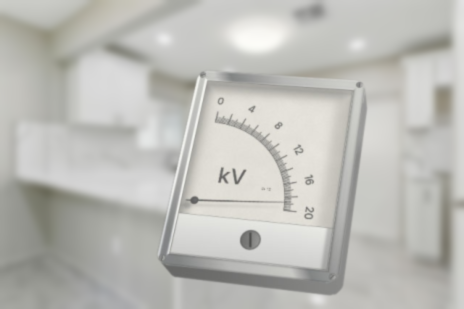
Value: {"value": 19, "unit": "kV"}
